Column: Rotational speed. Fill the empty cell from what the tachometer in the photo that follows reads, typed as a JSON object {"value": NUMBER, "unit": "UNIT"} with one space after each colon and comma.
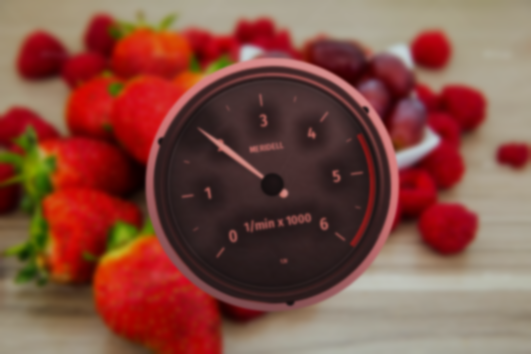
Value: {"value": 2000, "unit": "rpm"}
